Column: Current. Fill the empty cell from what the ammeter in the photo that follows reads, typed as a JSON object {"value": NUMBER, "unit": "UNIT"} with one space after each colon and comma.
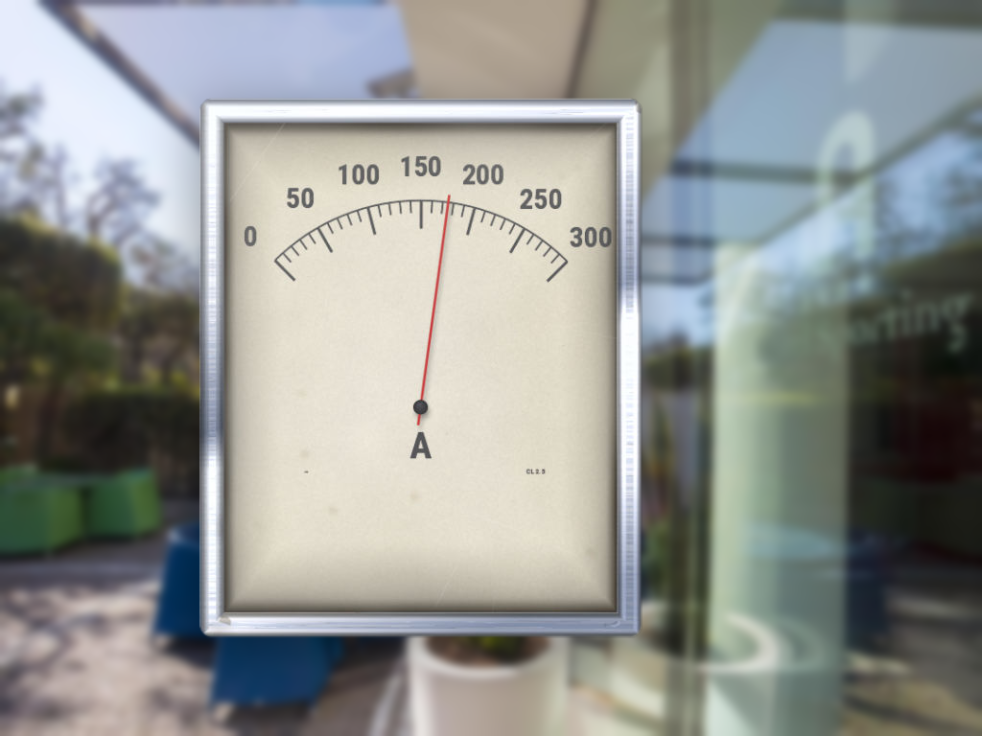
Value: {"value": 175, "unit": "A"}
